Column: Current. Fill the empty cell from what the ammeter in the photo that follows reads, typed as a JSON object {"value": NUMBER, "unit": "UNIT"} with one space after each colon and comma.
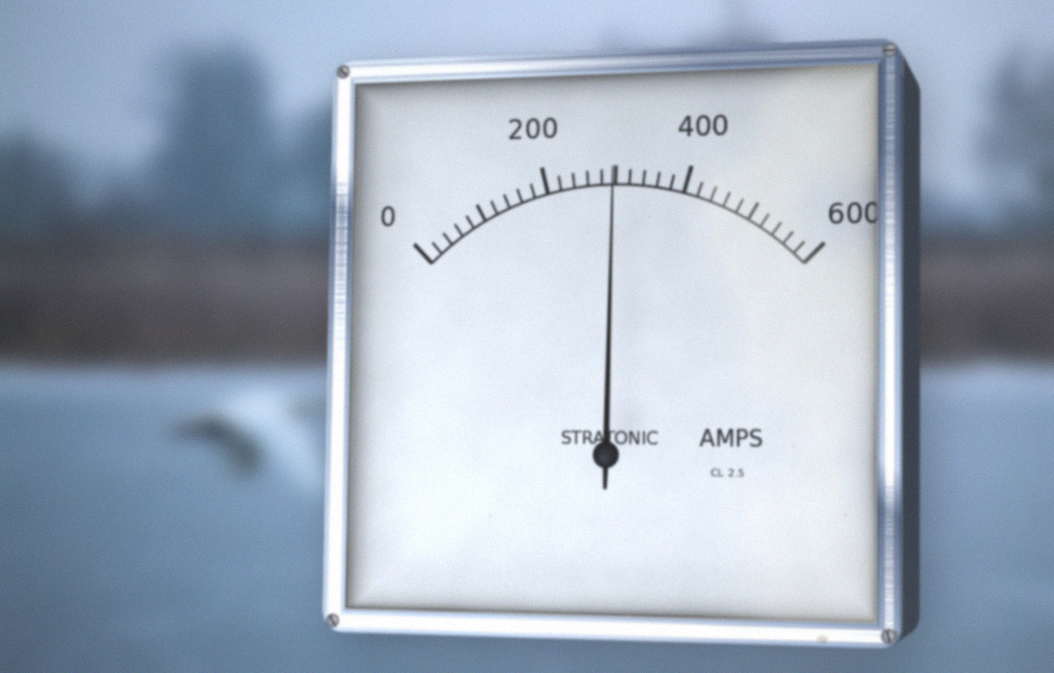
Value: {"value": 300, "unit": "A"}
